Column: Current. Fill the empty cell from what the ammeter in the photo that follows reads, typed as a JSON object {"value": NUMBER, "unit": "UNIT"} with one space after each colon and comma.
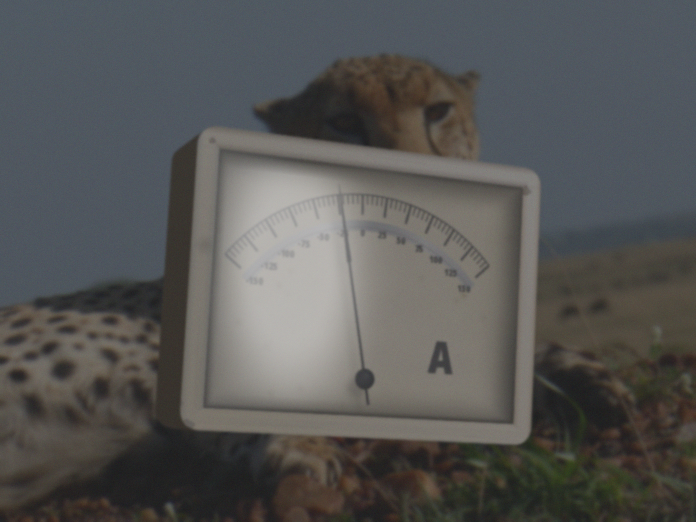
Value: {"value": -25, "unit": "A"}
